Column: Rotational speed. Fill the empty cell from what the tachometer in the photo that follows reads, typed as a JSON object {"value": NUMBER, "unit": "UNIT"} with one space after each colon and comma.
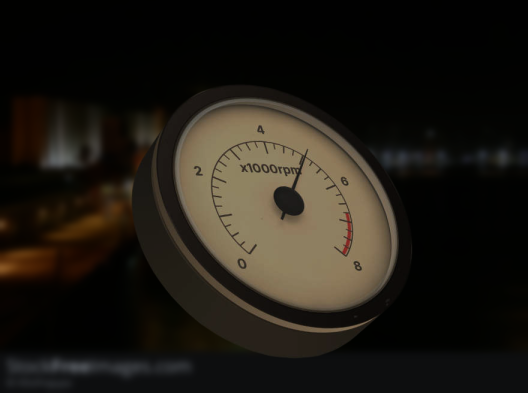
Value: {"value": 5000, "unit": "rpm"}
